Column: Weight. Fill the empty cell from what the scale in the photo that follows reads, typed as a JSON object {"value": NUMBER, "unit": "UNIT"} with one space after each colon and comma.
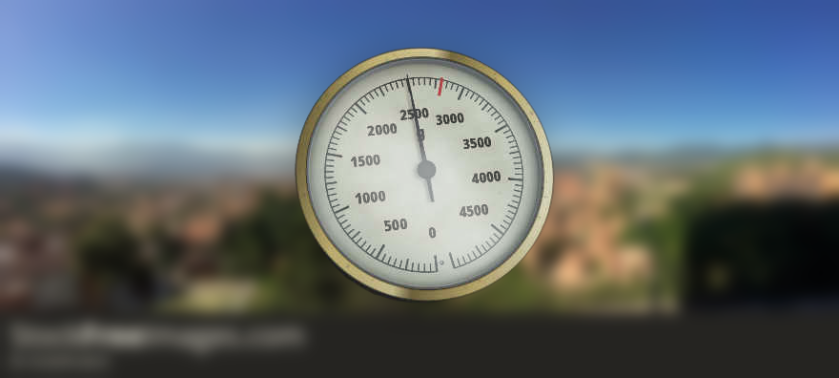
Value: {"value": 2500, "unit": "g"}
